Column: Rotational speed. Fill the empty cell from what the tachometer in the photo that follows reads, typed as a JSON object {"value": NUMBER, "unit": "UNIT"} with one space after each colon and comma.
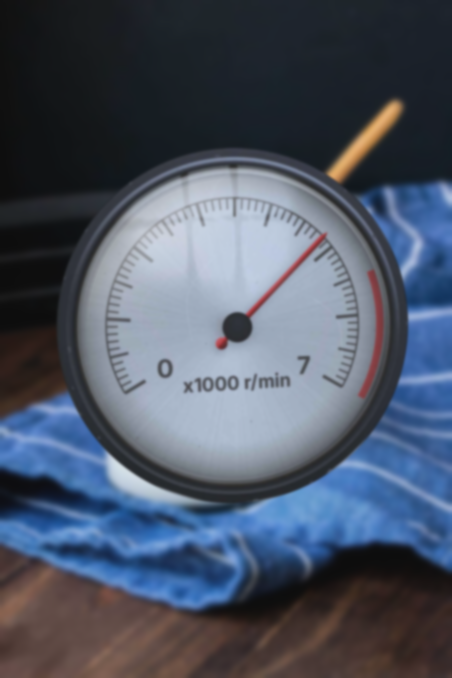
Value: {"value": 4800, "unit": "rpm"}
